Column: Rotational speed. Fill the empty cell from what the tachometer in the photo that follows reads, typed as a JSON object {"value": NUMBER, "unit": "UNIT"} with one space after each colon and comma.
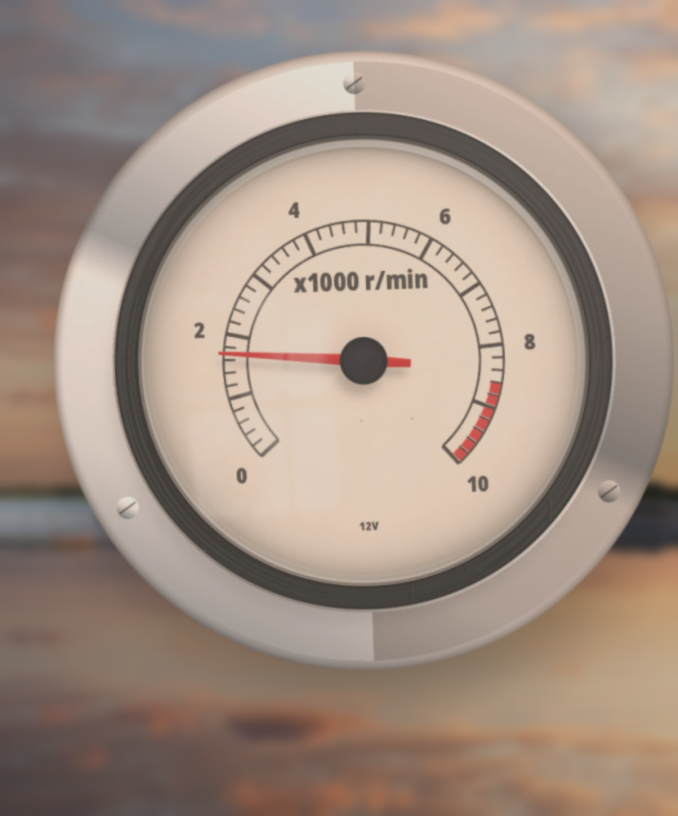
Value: {"value": 1700, "unit": "rpm"}
